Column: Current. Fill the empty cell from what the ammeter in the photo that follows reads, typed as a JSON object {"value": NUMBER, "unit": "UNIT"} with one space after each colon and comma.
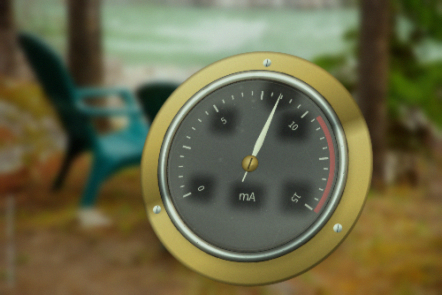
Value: {"value": 8.5, "unit": "mA"}
